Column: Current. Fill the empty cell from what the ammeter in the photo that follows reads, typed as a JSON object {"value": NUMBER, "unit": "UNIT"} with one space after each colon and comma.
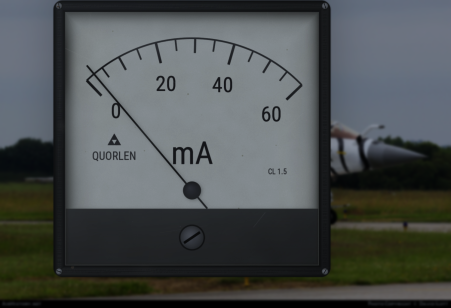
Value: {"value": 2.5, "unit": "mA"}
